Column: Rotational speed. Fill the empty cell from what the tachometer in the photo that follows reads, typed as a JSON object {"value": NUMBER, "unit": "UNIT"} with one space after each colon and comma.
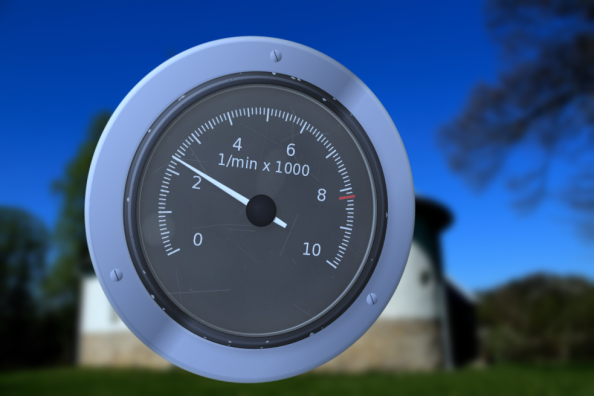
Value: {"value": 2300, "unit": "rpm"}
